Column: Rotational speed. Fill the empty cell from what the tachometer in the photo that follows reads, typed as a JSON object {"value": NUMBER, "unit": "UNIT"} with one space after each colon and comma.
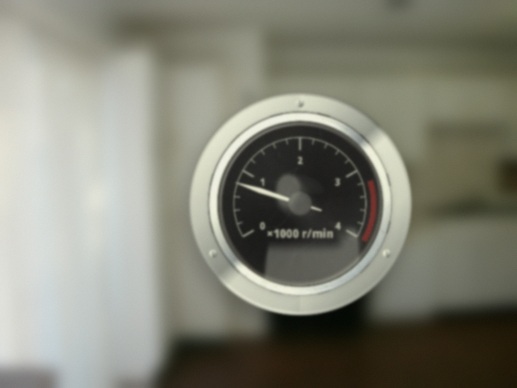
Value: {"value": 800, "unit": "rpm"}
